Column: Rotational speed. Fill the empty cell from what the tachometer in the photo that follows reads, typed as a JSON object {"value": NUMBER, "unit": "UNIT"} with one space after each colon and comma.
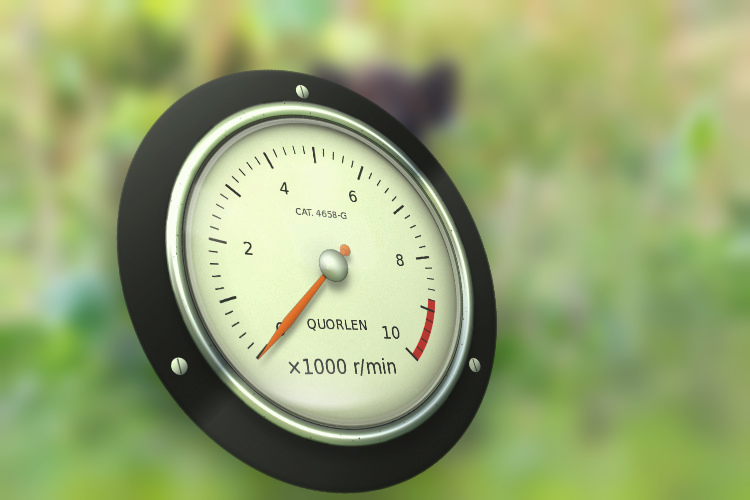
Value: {"value": 0, "unit": "rpm"}
